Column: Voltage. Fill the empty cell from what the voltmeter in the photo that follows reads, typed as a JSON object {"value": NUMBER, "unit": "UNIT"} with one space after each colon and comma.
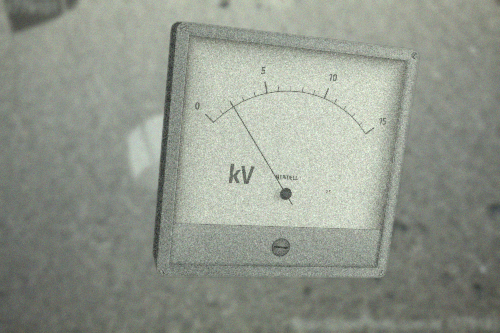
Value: {"value": 2, "unit": "kV"}
